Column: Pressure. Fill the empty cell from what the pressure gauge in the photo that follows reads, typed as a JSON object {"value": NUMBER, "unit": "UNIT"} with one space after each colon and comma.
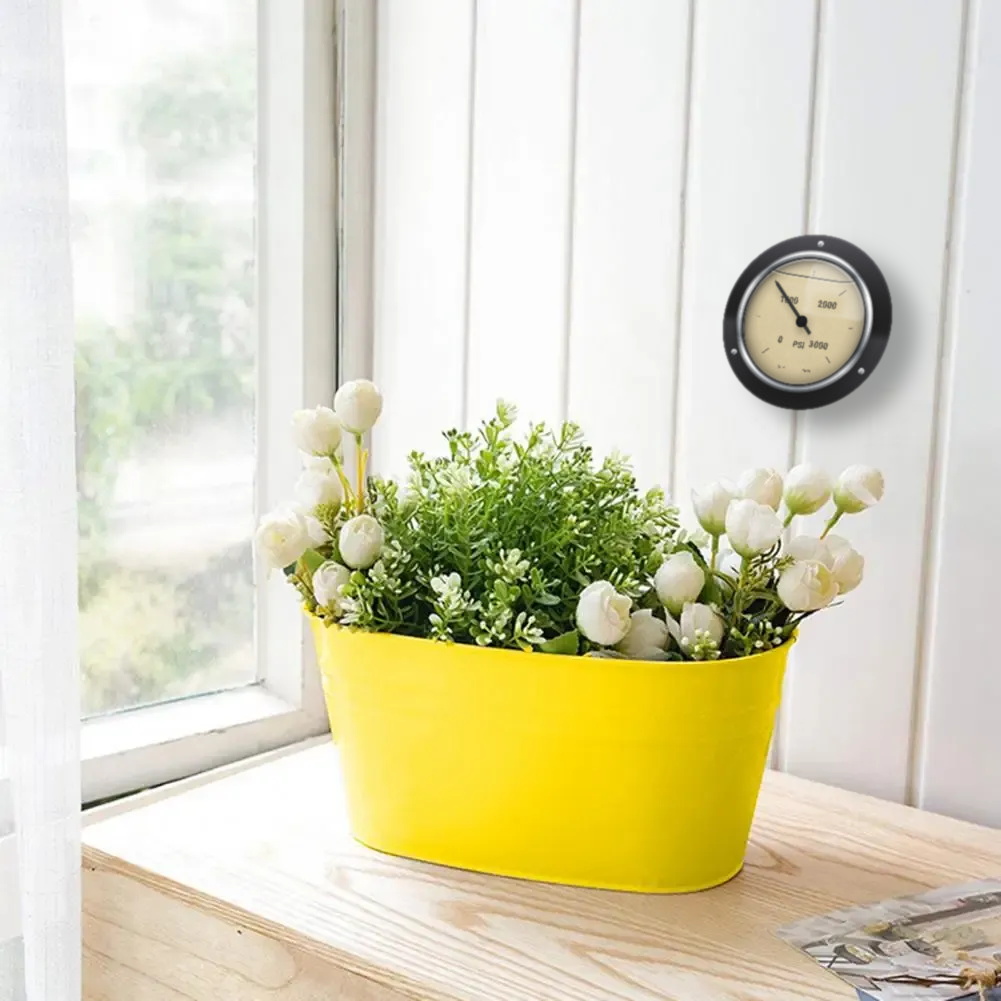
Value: {"value": 1000, "unit": "psi"}
